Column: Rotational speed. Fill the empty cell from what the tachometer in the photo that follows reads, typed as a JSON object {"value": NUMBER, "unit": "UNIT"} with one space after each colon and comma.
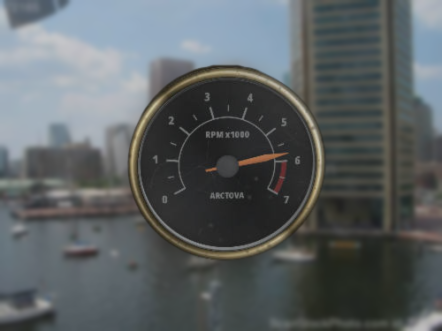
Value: {"value": 5750, "unit": "rpm"}
